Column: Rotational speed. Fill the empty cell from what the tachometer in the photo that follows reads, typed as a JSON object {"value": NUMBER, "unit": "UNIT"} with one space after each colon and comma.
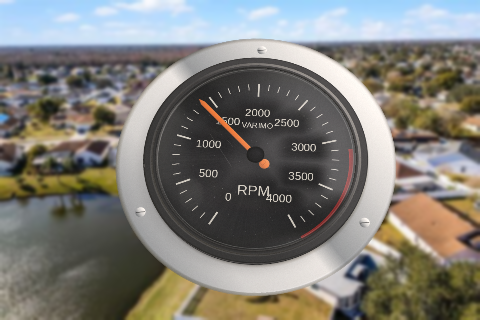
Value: {"value": 1400, "unit": "rpm"}
